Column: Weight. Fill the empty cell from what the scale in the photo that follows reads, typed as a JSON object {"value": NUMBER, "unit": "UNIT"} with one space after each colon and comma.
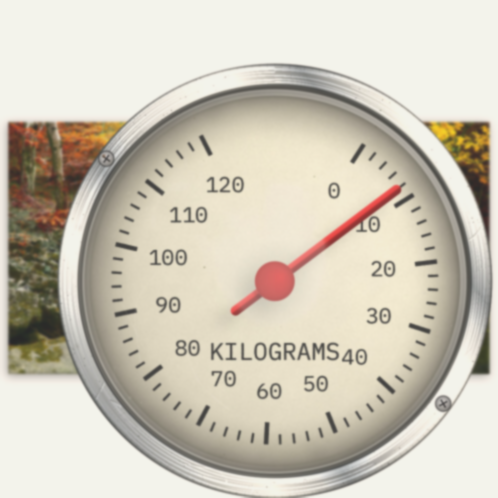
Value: {"value": 8, "unit": "kg"}
